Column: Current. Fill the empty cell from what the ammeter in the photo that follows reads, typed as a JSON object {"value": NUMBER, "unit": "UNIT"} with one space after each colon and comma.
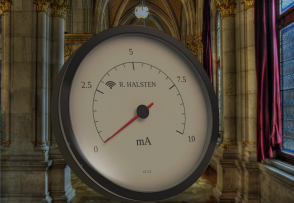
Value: {"value": 0, "unit": "mA"}
